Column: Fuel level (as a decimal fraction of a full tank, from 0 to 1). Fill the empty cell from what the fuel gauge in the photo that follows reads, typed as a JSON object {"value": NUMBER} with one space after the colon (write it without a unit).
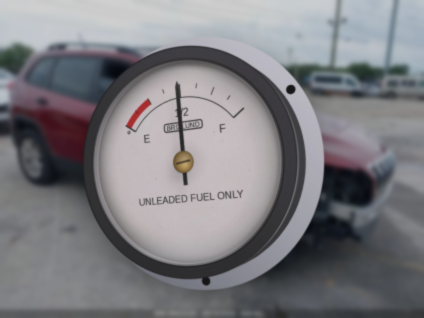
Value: {"value": 0.5}
